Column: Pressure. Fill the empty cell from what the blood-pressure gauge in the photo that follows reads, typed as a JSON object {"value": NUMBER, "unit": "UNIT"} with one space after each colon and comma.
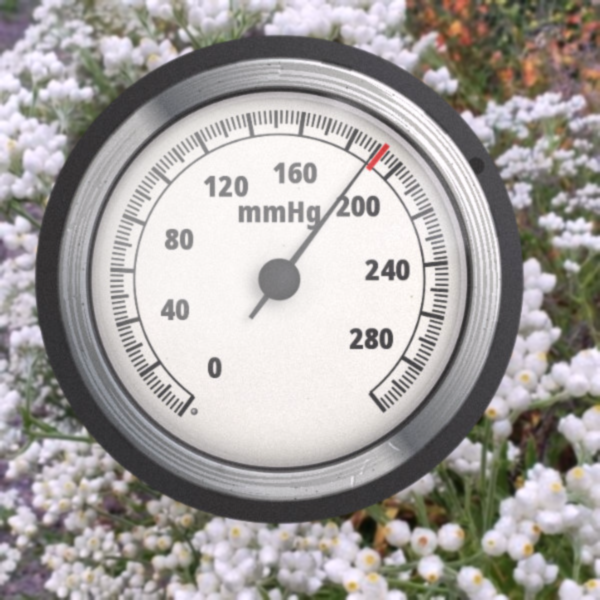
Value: {"value": 190, "unit": "mmHg"}
